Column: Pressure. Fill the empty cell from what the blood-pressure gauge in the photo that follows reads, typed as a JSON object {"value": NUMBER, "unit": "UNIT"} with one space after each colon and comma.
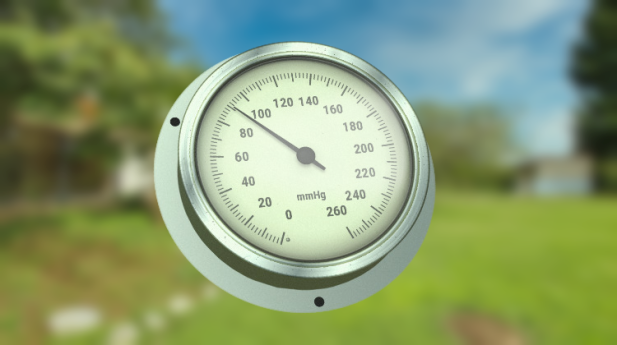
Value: {"value": 90, "unit": "mmHg"}
